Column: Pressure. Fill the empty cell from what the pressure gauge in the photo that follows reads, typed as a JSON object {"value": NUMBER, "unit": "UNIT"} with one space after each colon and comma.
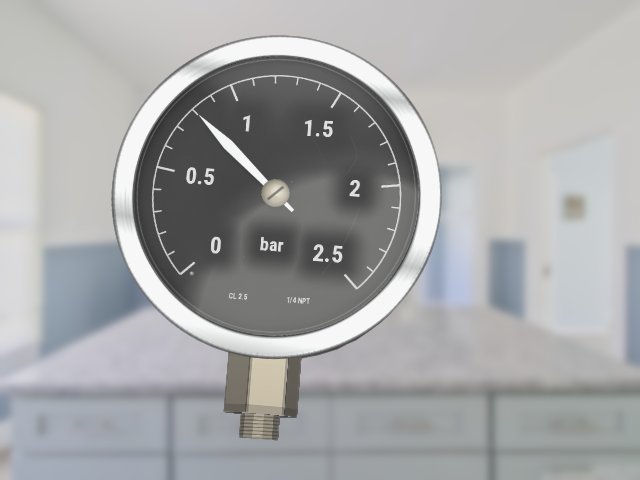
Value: {"value": 0.8, "unit": "bar"}
